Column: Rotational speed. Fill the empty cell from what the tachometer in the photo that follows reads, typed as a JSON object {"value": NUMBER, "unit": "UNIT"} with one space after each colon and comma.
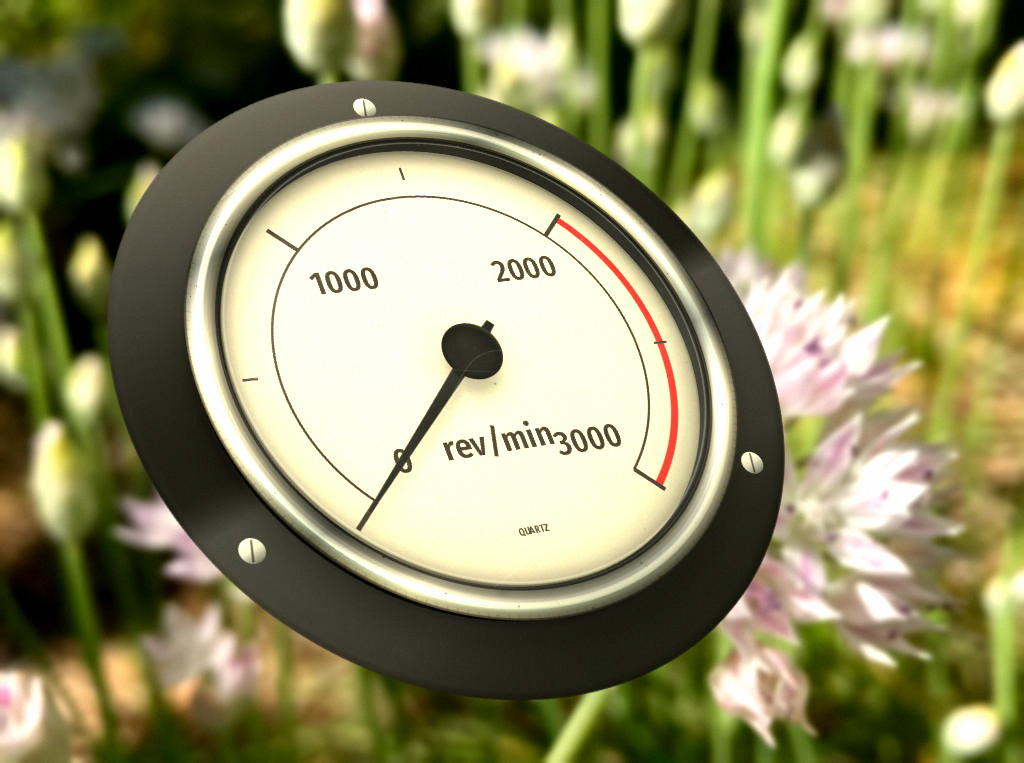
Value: {"value": 0, "unit": "rpm"}
